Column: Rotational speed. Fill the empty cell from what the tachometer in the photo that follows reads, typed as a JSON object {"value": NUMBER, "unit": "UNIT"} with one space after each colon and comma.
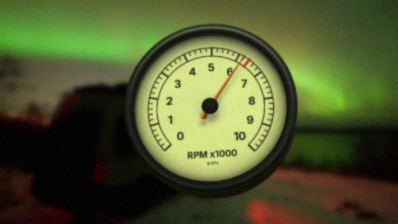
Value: {"value": 6200, "unit": "rpm"}
